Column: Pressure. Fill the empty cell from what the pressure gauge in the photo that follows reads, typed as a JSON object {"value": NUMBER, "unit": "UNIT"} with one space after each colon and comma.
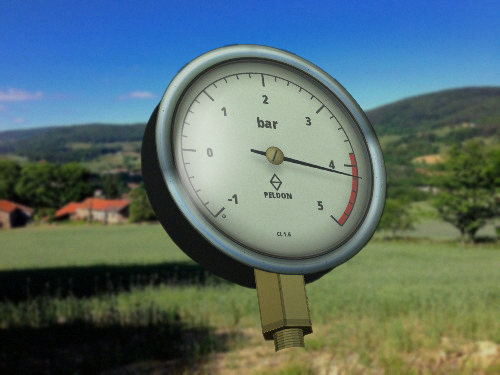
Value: {"value": 4.2, "unit": "bar"}
